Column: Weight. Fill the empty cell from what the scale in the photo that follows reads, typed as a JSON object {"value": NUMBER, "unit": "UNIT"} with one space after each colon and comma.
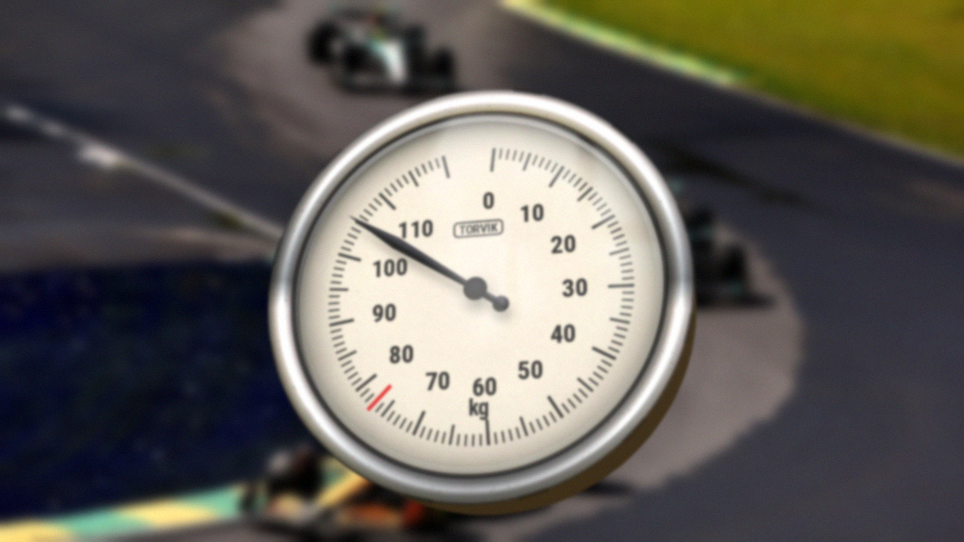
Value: {"value": 105, "unit": "kg"}
